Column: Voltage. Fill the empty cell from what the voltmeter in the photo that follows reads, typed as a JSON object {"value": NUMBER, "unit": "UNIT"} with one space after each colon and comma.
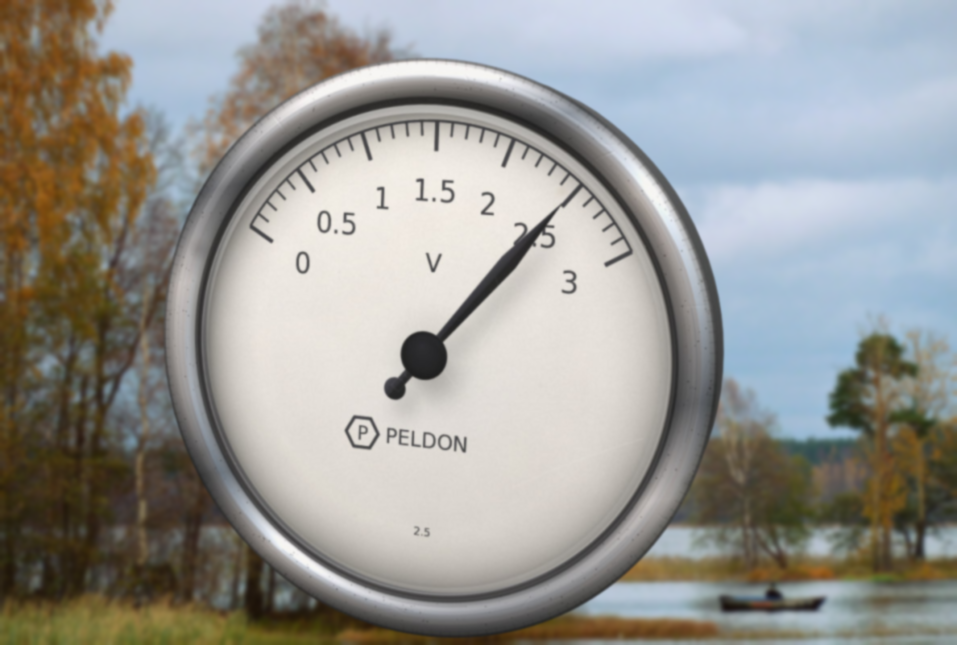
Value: {"value": 2.5, "unit": "V"}
